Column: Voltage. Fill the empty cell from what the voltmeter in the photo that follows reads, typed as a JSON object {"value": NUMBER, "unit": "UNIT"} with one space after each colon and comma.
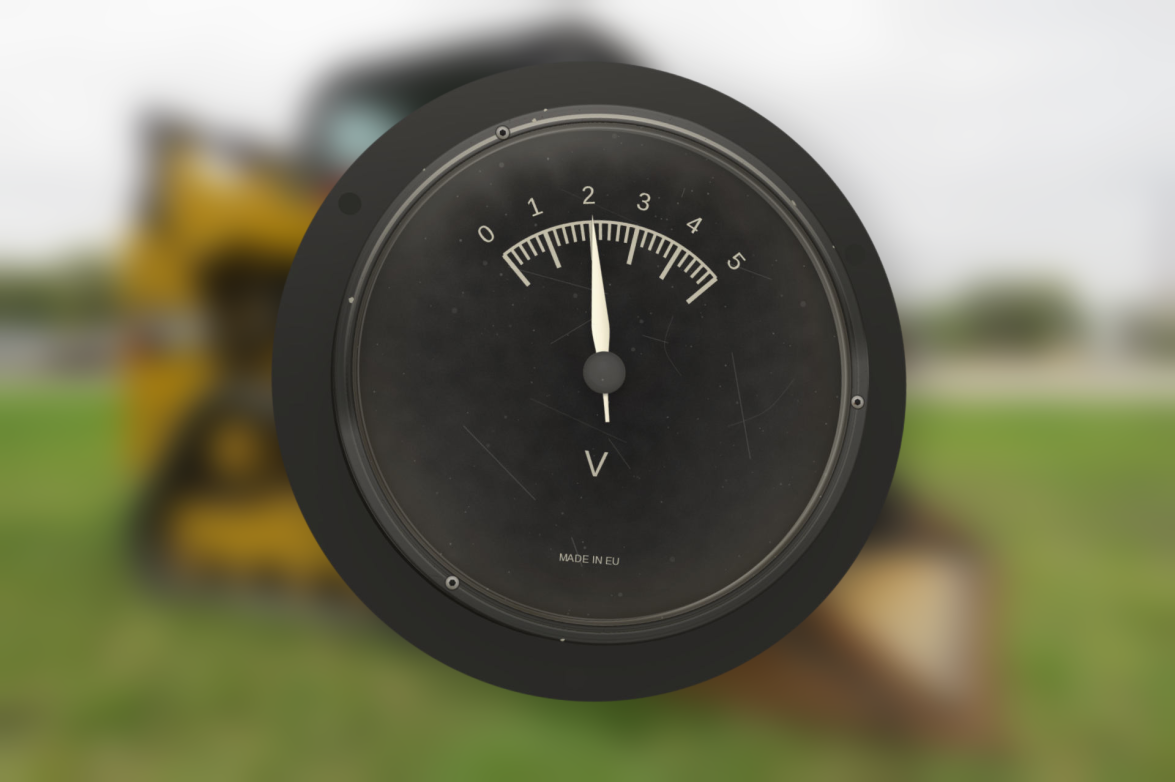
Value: {"value": 2, "unit": "V"}
